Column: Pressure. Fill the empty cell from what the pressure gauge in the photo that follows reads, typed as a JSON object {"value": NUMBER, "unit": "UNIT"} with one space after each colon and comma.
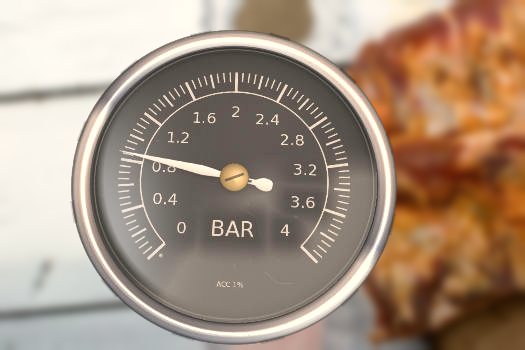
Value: {"value": 0.85, "unit": "bar"}
